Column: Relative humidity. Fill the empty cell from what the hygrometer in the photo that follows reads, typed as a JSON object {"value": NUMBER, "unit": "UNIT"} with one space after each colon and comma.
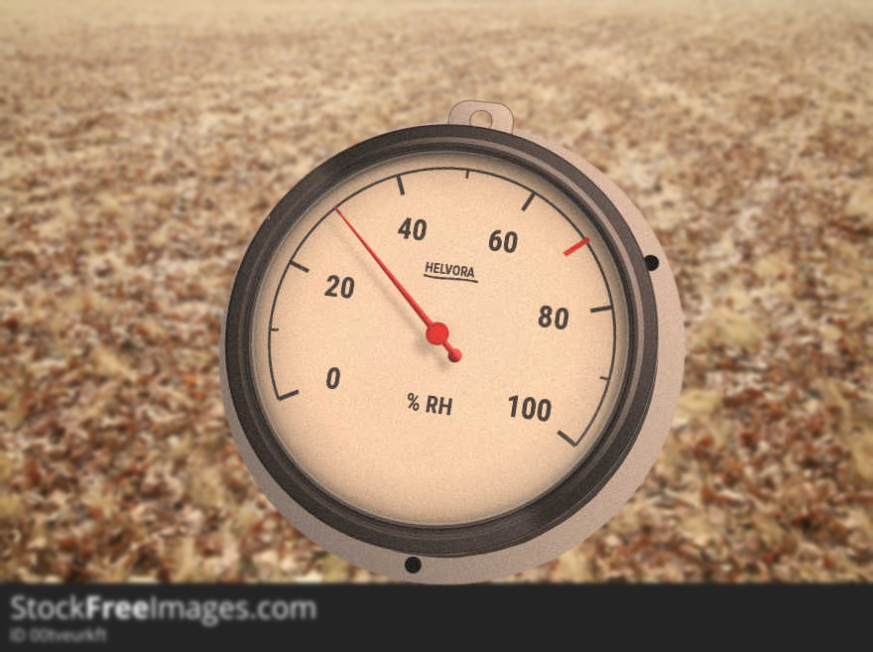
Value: {"value": 30, "unit": "%"}
